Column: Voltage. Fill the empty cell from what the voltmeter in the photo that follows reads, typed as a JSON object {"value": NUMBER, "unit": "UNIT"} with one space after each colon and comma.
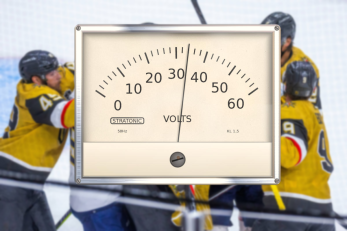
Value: {"value": 34, "unit": "V"}
